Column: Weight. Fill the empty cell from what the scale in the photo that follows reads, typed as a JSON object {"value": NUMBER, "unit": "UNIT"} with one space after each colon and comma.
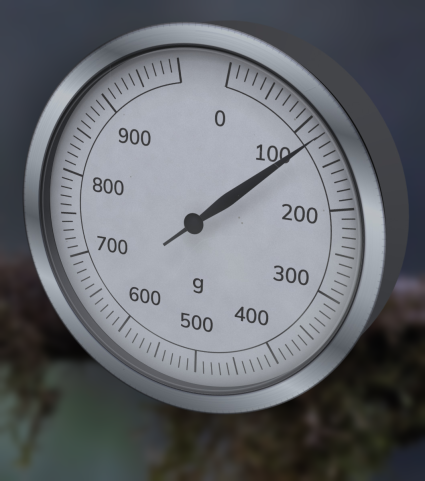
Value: {"value": 120, "unit": "g"}
